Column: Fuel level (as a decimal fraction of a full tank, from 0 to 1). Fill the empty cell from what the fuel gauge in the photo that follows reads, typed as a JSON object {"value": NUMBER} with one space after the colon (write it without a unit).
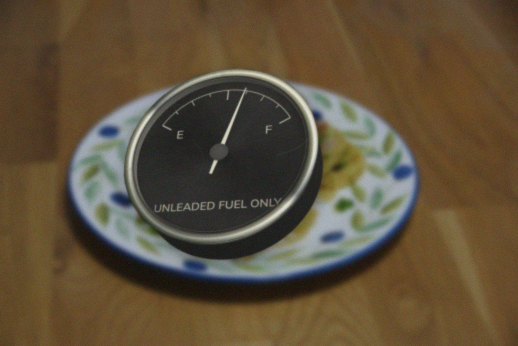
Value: {"value": 0.625}
